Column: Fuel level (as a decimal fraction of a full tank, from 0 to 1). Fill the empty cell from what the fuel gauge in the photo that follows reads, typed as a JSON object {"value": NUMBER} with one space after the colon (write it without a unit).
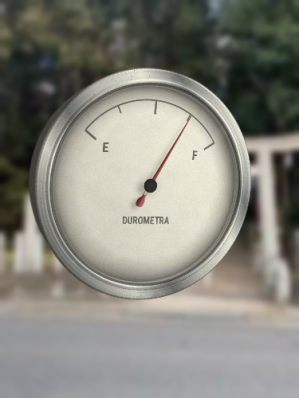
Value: {"value": 0.75}
